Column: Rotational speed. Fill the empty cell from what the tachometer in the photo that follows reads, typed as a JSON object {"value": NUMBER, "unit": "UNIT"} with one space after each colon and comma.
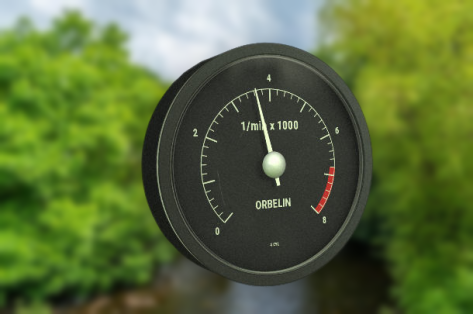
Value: {"value": 3600, "unit": "rpm"}
